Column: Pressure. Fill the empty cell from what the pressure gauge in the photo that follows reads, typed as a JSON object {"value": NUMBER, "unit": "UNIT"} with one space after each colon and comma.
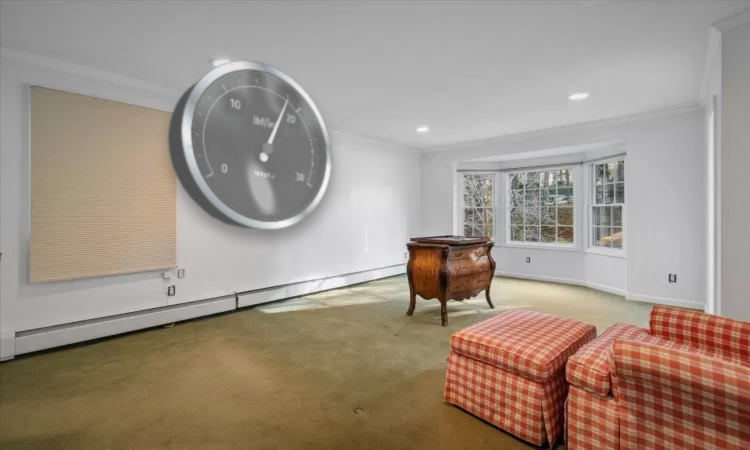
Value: {"value": 18, "unit": "psi"}
